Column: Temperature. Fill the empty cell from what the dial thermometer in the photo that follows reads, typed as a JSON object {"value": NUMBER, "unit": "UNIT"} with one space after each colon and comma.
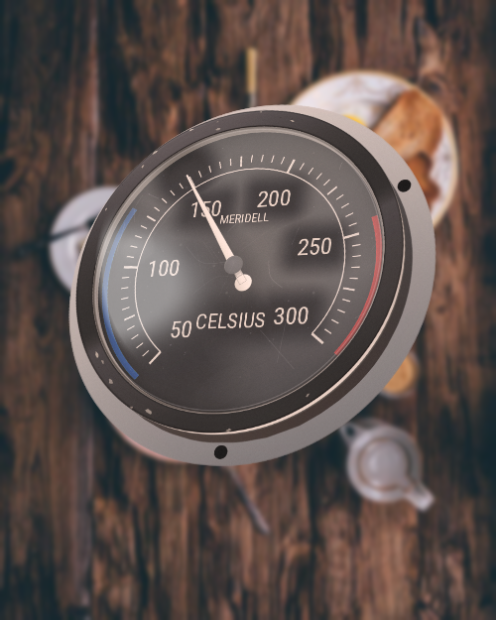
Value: {"value": 150, "unit": "°C"}
